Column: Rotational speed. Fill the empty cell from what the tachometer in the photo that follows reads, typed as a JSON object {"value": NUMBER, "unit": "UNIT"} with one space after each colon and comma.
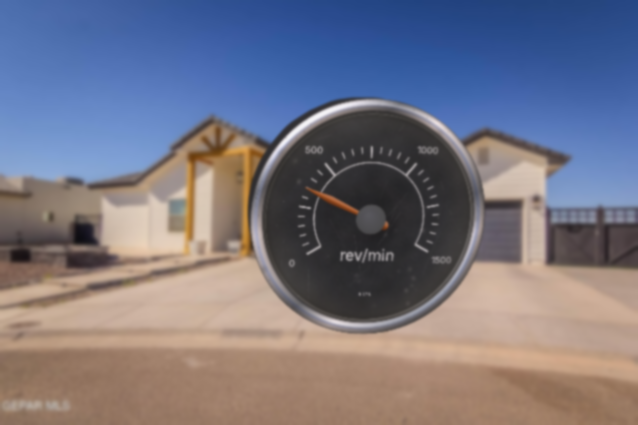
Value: {"value": 350, "unit": "rpm"}
